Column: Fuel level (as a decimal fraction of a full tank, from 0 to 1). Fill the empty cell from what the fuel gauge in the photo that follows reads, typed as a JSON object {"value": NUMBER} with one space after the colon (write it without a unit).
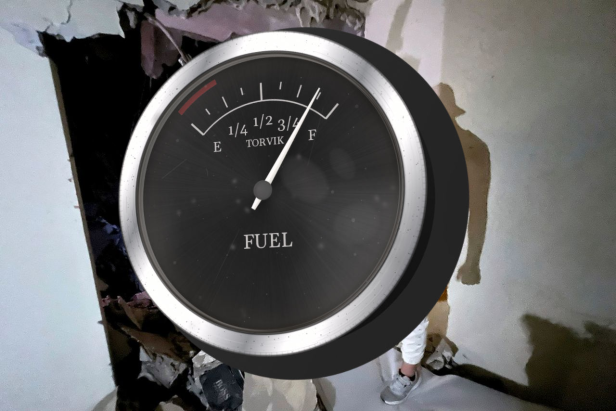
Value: {"value": 0.875}
